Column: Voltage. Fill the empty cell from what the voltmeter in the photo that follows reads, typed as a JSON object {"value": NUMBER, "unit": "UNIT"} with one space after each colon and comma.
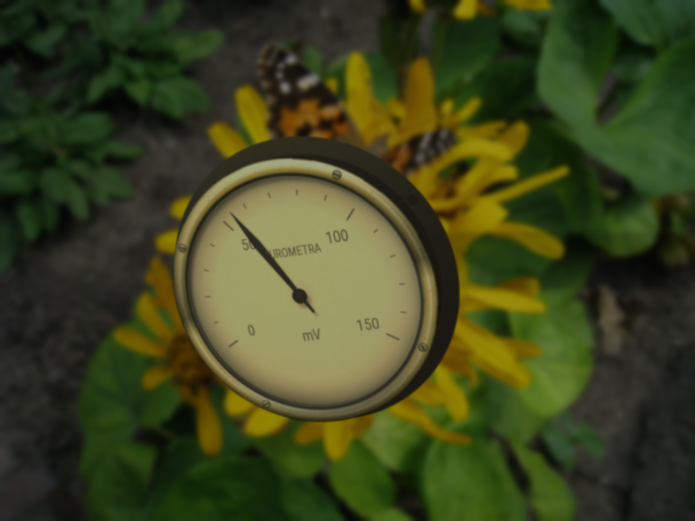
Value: {"value": 55, "unit": "mV"}
